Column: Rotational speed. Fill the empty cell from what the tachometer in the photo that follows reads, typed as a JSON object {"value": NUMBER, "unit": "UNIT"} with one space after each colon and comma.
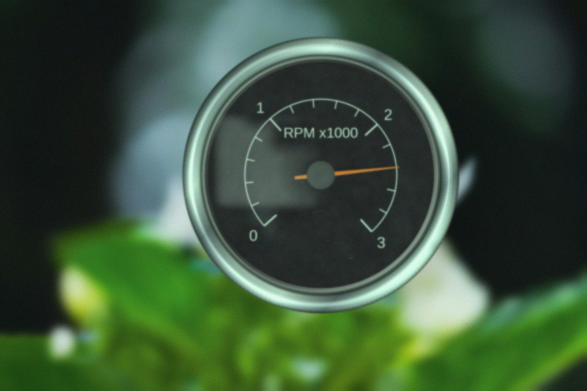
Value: {"value": 2400, "unit": "rpm"}
